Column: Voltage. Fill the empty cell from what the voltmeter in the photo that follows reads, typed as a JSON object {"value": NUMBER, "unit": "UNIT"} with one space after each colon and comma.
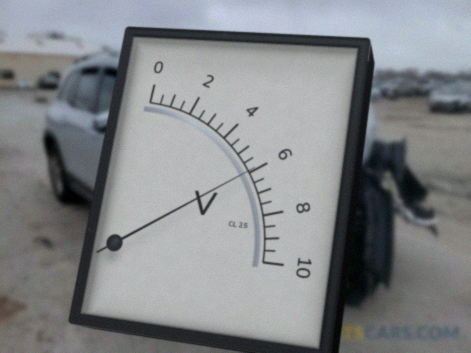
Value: {"value": 6, "unit": "V"}
